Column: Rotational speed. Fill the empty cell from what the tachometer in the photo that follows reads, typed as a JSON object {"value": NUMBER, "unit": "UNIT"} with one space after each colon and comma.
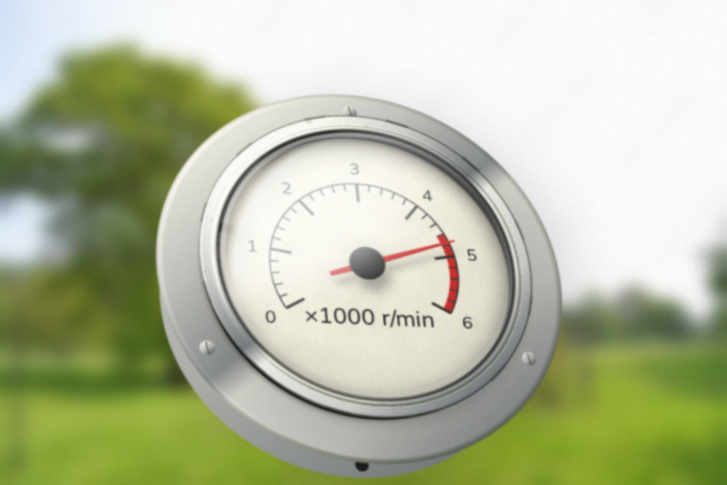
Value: {"value": 4800, "unit": "rpm"}
